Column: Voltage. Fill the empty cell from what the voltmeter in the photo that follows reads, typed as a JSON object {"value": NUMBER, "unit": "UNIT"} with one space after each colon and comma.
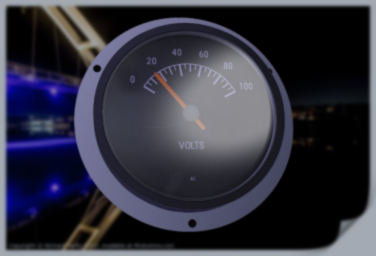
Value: {"value": 15, "unit": "V"}
